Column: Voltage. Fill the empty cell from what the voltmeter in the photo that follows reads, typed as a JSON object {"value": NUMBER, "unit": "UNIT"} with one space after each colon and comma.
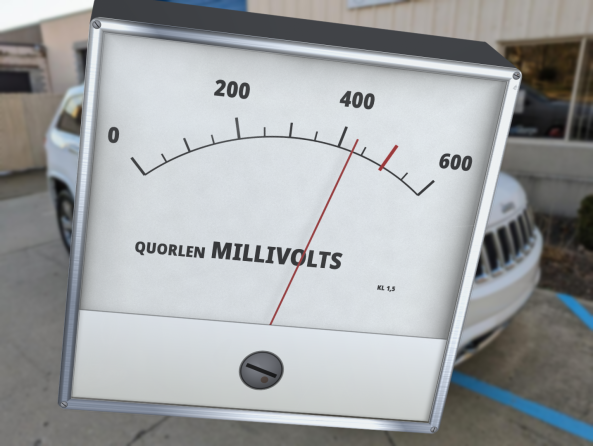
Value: {"value": 425, "unit": "mV"}
